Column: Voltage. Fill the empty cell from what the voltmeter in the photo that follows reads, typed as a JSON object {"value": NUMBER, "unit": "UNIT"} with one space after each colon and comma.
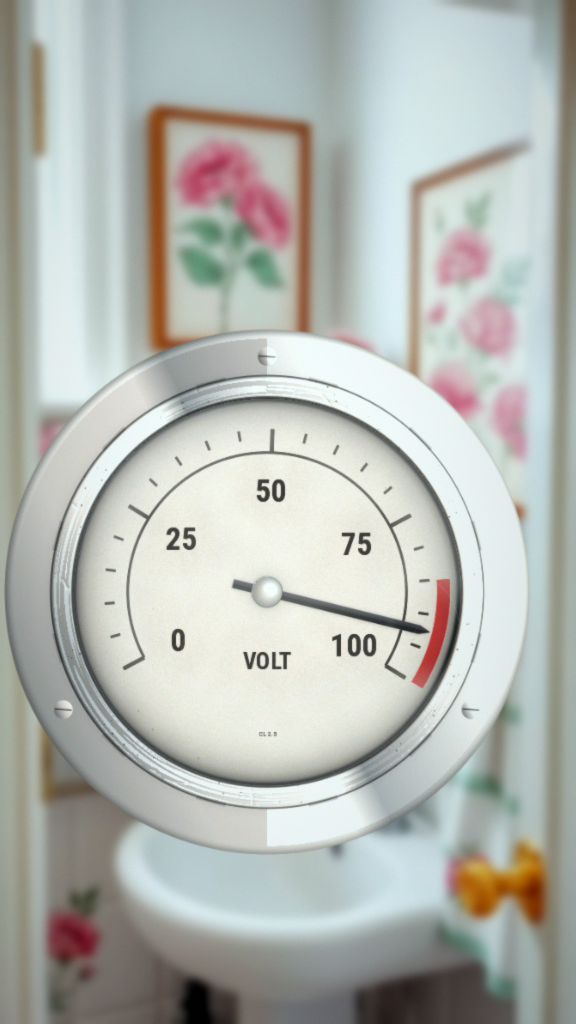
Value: {"value": 92.5, "unit": "V"}
